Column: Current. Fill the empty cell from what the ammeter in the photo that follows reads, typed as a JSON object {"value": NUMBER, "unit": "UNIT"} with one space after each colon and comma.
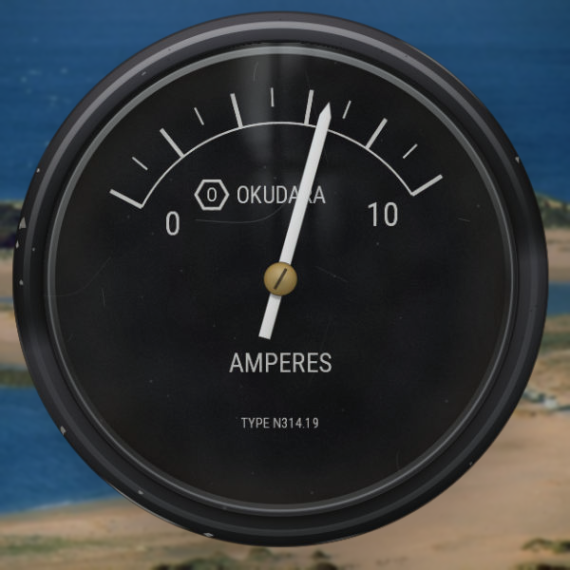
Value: {"value": 6.5, "unit": "A"}
